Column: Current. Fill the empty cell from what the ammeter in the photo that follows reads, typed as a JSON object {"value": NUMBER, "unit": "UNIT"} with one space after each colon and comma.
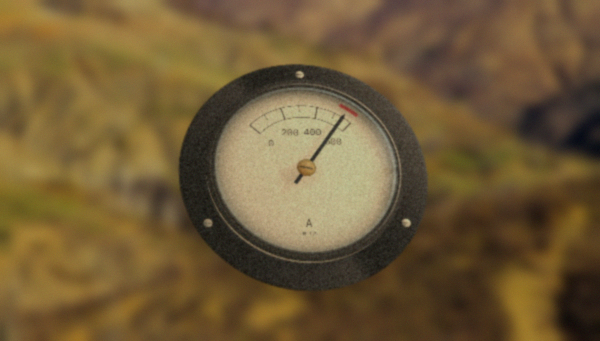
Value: {"value": 550, "unit": "A"}
